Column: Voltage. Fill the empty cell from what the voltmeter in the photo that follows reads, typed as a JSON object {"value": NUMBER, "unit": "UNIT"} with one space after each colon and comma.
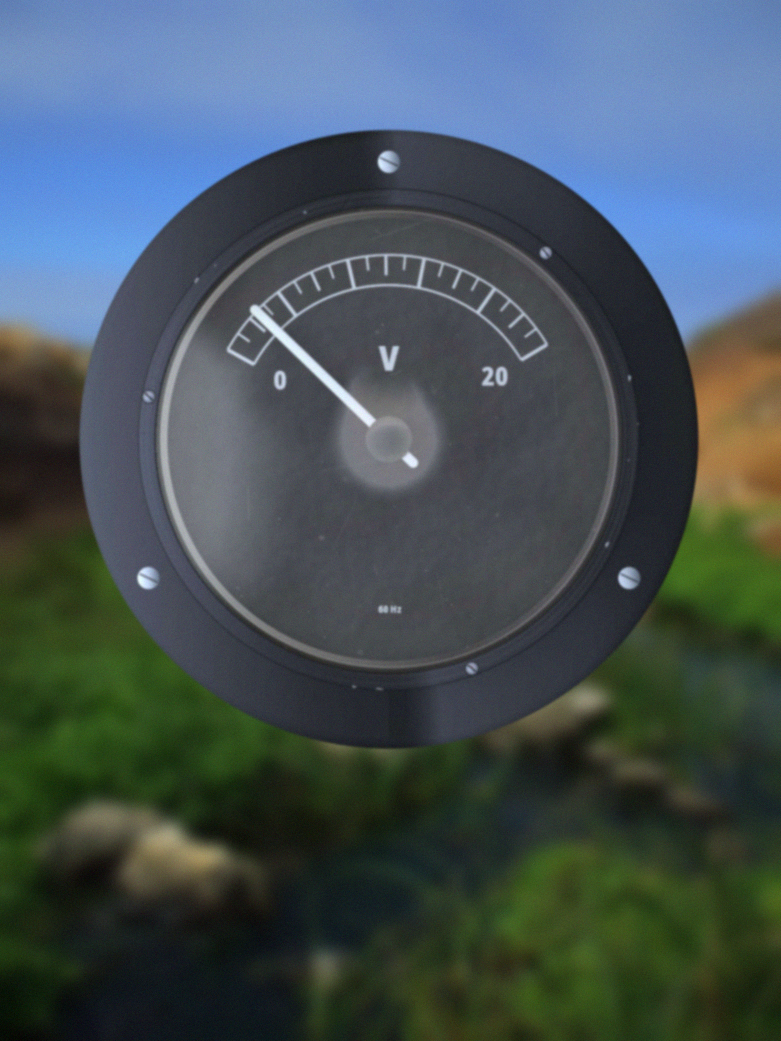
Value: {"value": 2.5, "unit": "V"}
